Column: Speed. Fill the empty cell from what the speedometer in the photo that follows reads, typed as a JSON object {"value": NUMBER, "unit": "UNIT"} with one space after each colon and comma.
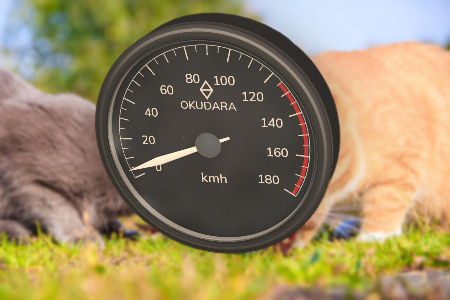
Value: {"value": 5, "unit": "km/h"}
